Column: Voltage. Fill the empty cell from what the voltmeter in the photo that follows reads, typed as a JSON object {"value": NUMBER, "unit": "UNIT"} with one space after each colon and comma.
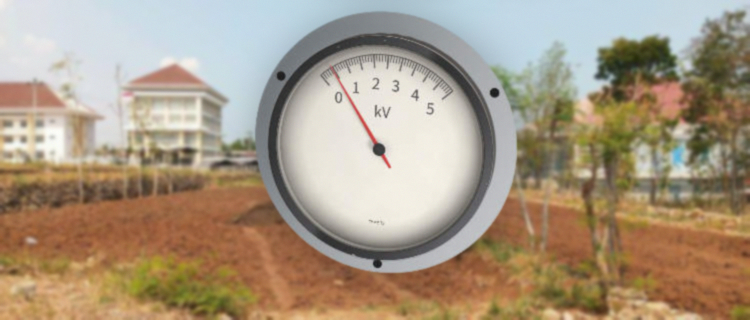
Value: {"value": 0.5, "unit": "kV"}
